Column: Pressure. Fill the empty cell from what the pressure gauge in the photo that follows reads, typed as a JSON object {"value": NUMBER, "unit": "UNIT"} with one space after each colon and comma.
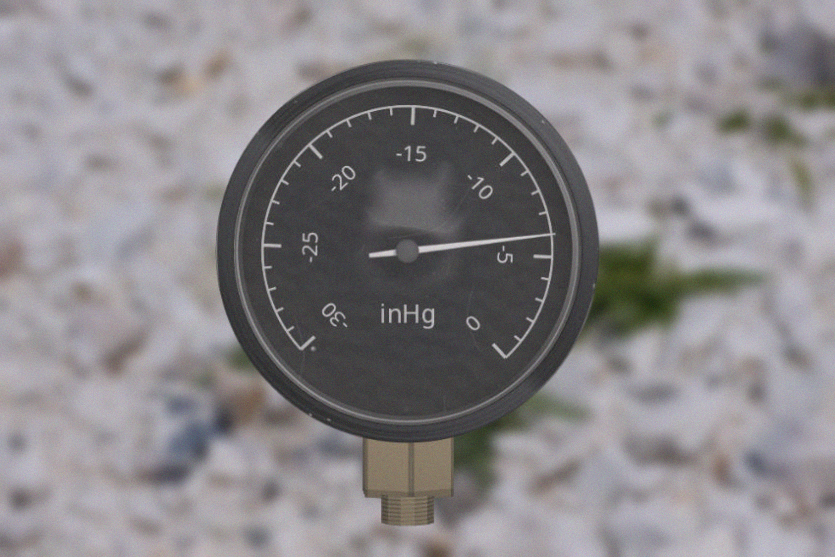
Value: {"value": -6, "unit": "inHg"}
